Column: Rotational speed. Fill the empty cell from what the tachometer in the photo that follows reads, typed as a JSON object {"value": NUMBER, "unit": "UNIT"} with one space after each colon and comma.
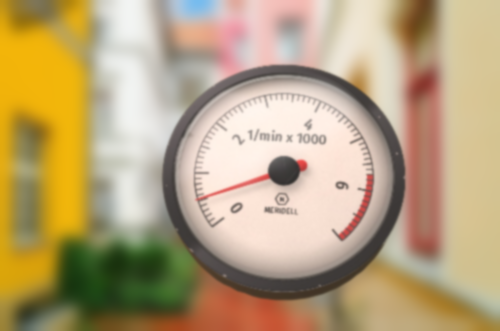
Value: {"value": 500, "unit": "rpm"}
